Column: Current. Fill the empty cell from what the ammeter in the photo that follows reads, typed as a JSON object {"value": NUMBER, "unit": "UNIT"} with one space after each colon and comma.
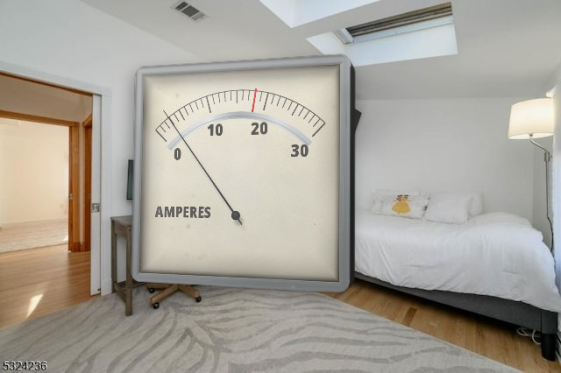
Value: {"value": 3, "unit": "A"}
